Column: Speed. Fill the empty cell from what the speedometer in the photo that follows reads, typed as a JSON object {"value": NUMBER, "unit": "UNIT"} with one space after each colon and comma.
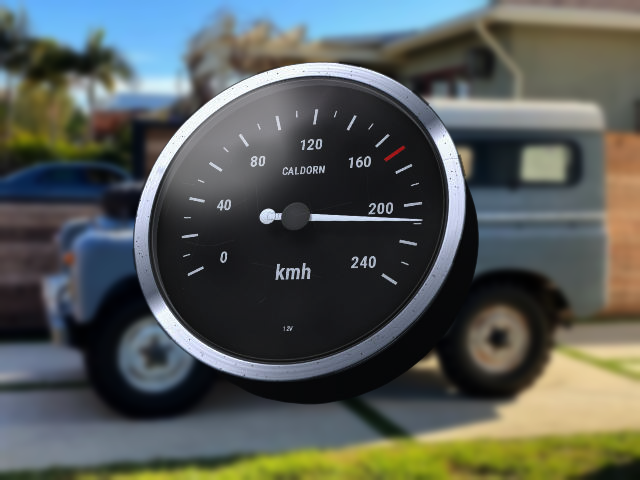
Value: {"value": 210, "unit": "km/h"}
